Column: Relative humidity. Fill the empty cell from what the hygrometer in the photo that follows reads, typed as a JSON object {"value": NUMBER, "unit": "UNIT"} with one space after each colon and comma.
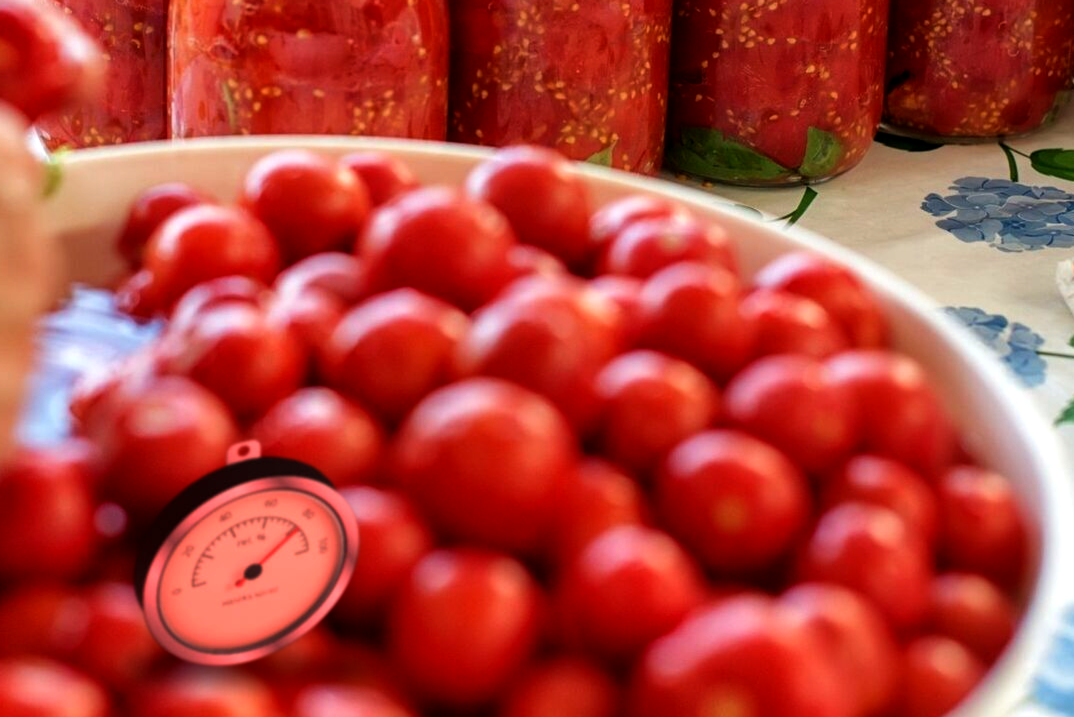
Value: {"value": 80, "unit": "%"}
